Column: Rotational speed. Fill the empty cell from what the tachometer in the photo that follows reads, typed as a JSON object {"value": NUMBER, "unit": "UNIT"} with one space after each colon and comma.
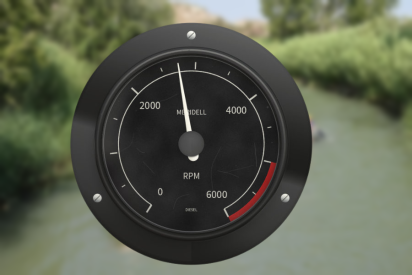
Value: {"value": 2750, "unit": "rpm"}
